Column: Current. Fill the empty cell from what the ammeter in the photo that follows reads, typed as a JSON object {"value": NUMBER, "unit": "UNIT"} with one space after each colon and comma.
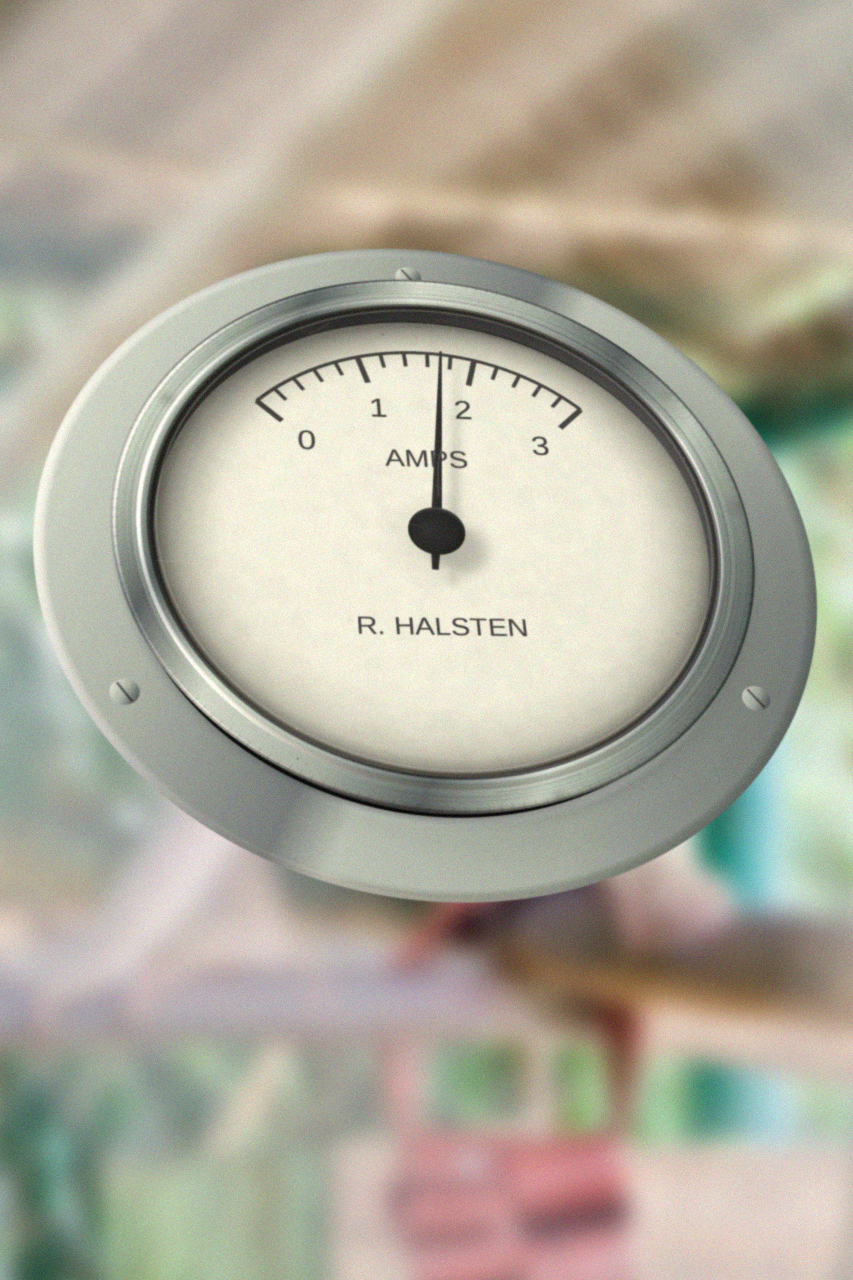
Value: {"value": 1.7, "unit": "A"}
